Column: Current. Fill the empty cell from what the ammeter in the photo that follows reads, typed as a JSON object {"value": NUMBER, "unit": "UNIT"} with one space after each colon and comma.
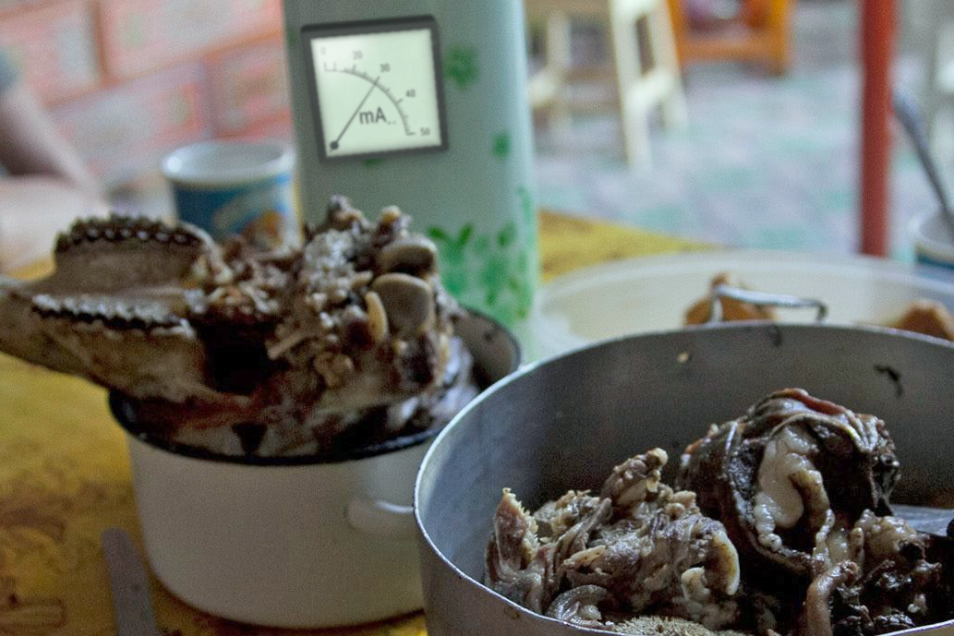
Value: {"value": 30, "unit": "mA"}
